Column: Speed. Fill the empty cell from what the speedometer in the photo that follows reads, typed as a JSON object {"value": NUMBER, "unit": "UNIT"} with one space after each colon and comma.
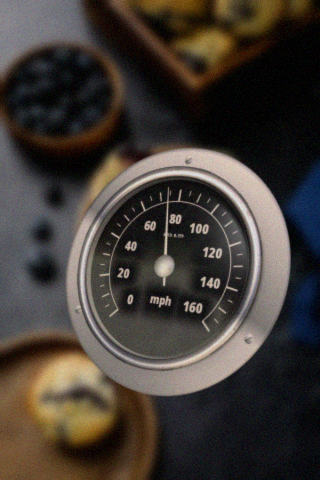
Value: {"value": 75, "unit": "mph"}
